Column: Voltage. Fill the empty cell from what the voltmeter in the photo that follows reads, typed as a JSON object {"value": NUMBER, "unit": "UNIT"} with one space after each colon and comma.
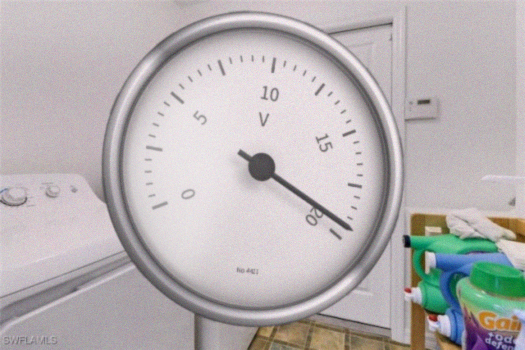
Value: {"value": 19.5, "unit": "V"}
